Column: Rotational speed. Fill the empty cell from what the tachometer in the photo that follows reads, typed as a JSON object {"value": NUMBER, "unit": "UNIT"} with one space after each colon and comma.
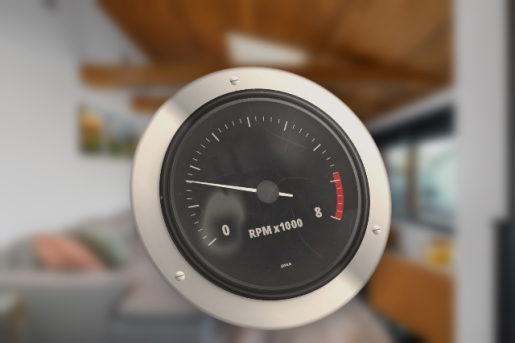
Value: {"value": 1600, "unit": "rpm"}
